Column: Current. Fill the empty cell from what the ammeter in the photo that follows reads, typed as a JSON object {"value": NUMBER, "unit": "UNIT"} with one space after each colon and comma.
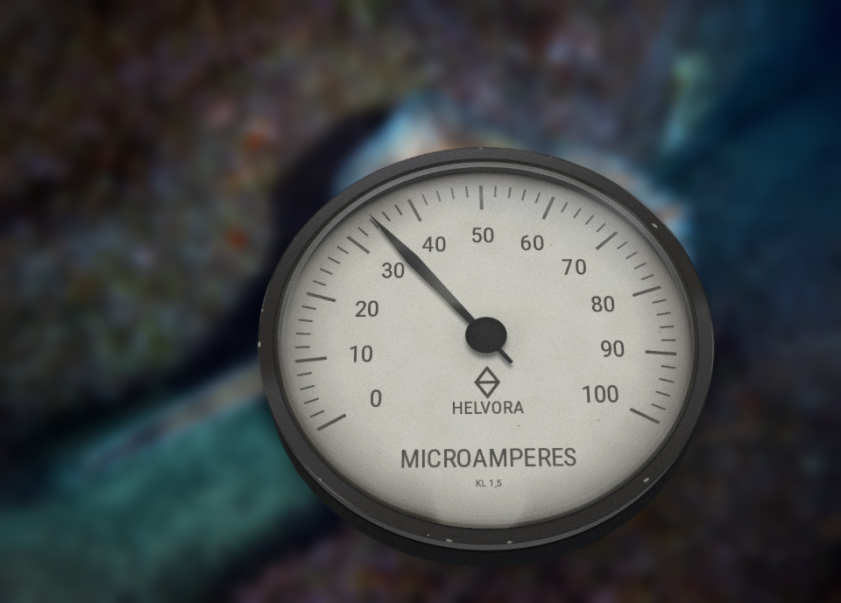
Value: {"value": 34, "unit": "µA"}
